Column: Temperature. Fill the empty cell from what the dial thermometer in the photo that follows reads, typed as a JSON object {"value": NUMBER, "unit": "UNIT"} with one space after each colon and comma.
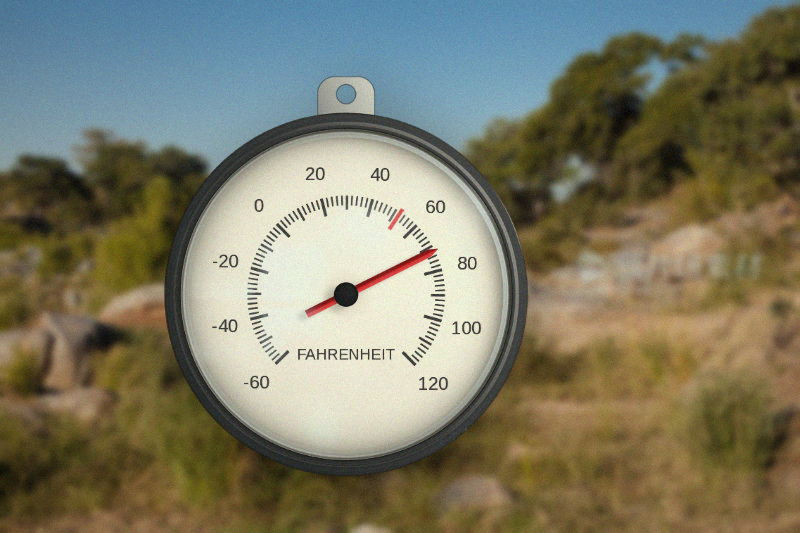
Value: {"value": 72, "unit": "°F"}
